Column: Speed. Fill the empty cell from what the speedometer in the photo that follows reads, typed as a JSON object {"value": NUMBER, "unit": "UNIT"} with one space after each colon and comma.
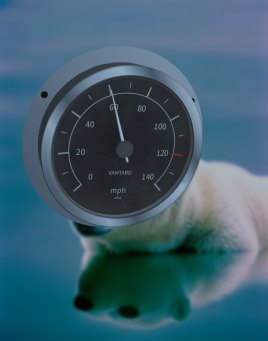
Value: {"value": 60, "unit": "mph"}
